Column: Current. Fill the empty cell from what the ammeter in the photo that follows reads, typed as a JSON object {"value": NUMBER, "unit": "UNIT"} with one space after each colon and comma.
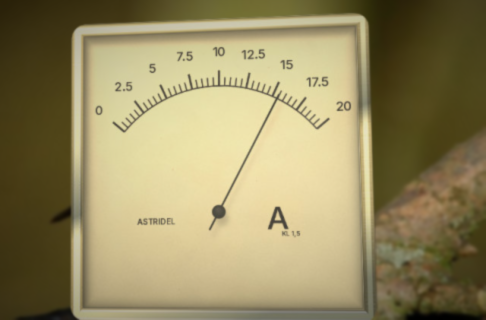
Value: {"value": 15.5, "unit": "A"}
